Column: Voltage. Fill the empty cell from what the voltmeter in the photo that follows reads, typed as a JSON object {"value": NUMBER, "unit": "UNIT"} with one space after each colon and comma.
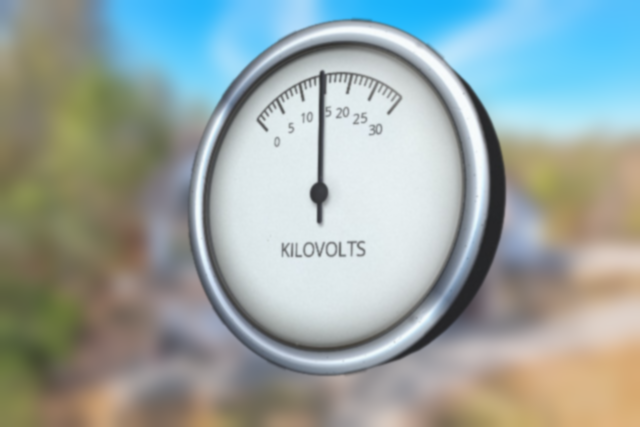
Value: {"value": 15, "unit": "kV"}
